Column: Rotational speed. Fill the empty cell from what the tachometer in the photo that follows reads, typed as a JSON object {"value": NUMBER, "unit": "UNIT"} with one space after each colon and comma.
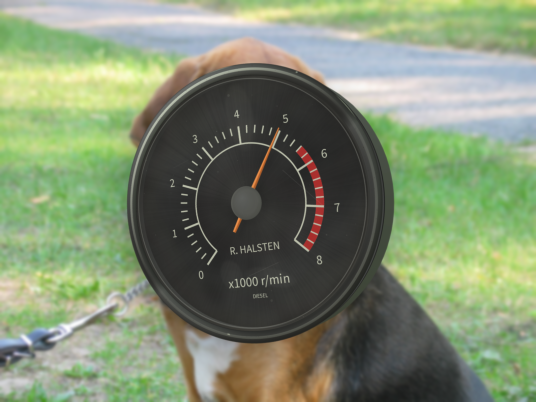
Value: {"value": 5000, "unit": "rpm"}
